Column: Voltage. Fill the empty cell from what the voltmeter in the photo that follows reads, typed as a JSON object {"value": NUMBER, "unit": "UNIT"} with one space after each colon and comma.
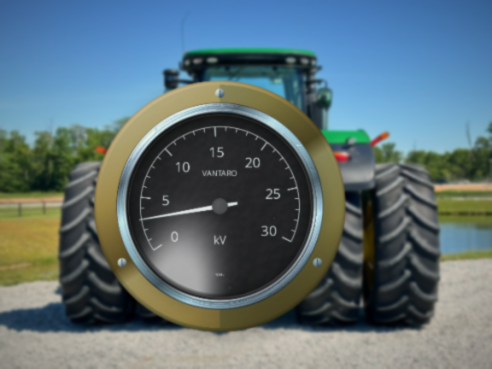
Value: {"value": 3, "unit": "kV"}
